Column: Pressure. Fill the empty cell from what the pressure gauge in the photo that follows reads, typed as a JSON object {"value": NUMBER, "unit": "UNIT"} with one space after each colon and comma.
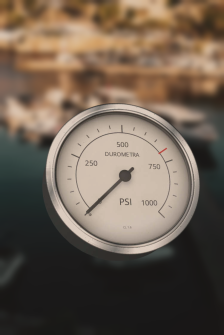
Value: {"value": 0, "unit": "psi"}
